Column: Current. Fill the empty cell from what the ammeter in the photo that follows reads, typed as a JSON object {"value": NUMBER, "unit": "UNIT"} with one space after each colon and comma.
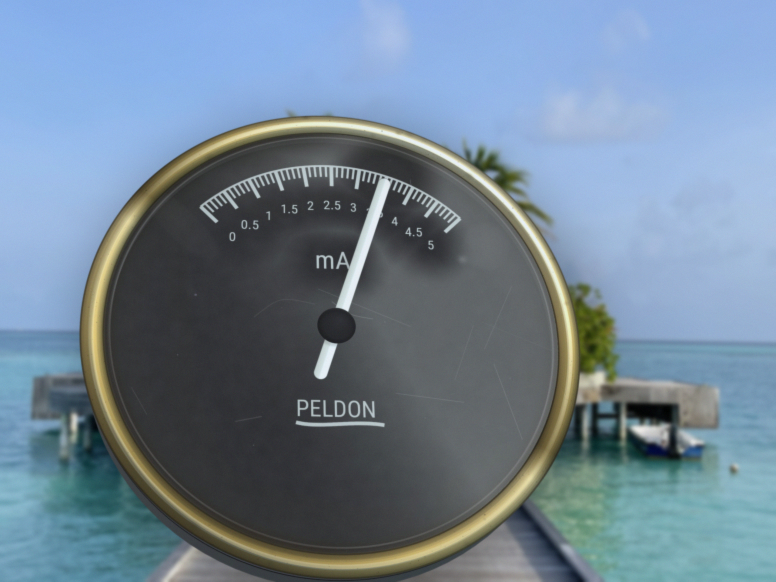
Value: {"value": 3.5, "unit": "mA"}
